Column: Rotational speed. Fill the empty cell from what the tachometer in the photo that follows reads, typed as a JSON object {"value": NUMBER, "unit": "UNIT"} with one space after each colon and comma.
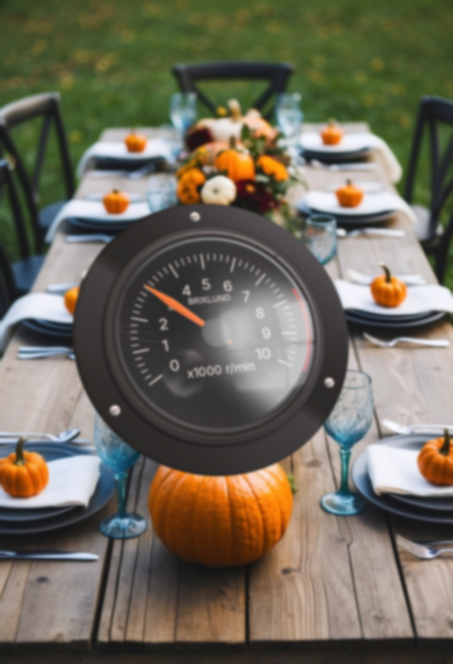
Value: {"value": 3000, "unit": "rpm"}
